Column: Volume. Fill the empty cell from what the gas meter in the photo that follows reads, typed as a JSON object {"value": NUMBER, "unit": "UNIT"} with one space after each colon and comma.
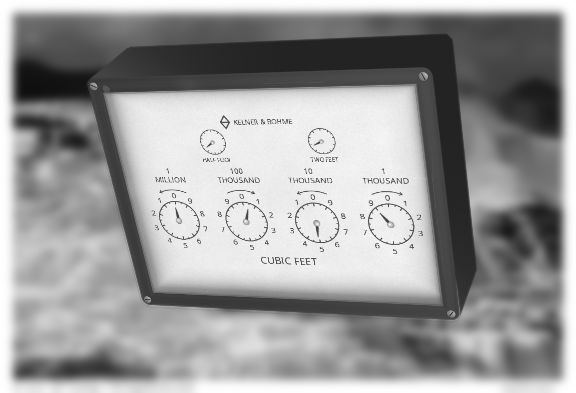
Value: {"value": 4900, "unit": "ft³"}
